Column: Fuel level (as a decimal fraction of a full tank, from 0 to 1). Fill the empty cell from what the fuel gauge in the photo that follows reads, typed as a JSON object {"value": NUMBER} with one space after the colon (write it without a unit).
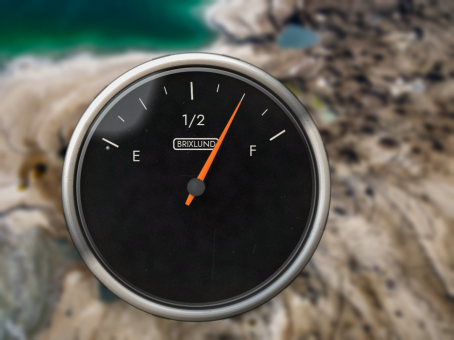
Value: {"value": 0.75}
